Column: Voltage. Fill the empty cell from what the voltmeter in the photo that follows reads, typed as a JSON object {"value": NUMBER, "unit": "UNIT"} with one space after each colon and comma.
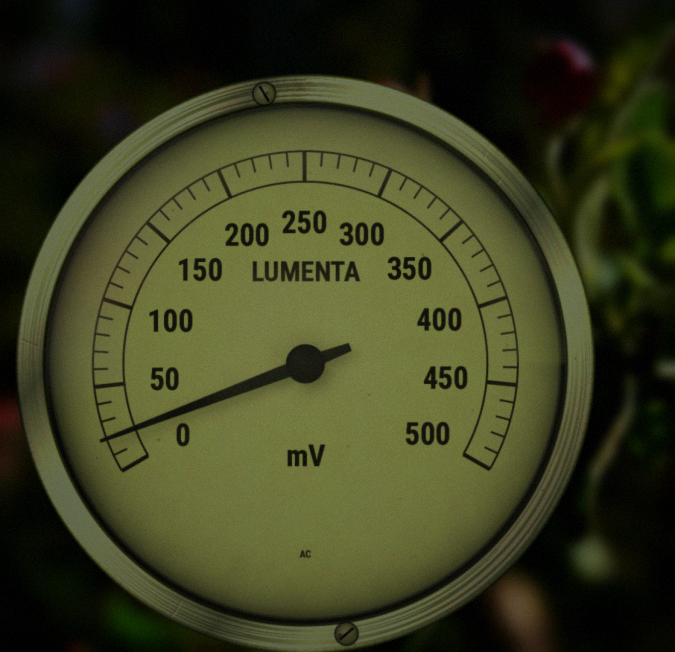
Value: {"value": 20, "unit": "mV"}
